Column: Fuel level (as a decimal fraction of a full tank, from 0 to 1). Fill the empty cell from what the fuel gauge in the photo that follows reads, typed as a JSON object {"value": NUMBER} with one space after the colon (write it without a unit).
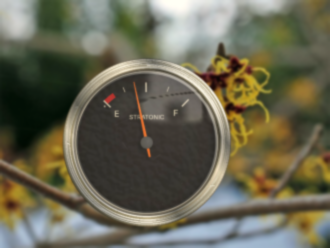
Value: {"value": 0.375}
